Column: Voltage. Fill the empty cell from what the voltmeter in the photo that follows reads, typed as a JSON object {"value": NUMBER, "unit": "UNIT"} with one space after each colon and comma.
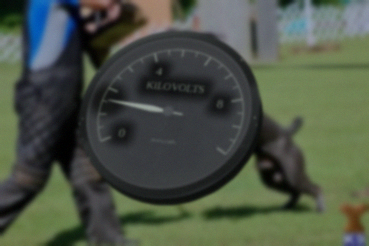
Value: {"value": 1.5, "unit": "kV"}
